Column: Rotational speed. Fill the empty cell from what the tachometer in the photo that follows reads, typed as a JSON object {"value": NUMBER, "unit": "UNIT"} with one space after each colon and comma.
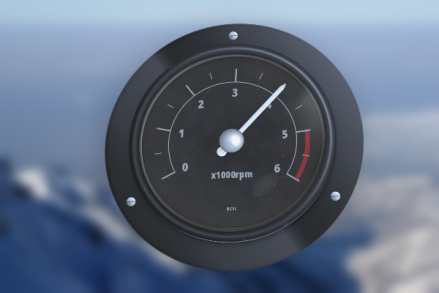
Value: {"value": 4000, "unit": "rpm"}
